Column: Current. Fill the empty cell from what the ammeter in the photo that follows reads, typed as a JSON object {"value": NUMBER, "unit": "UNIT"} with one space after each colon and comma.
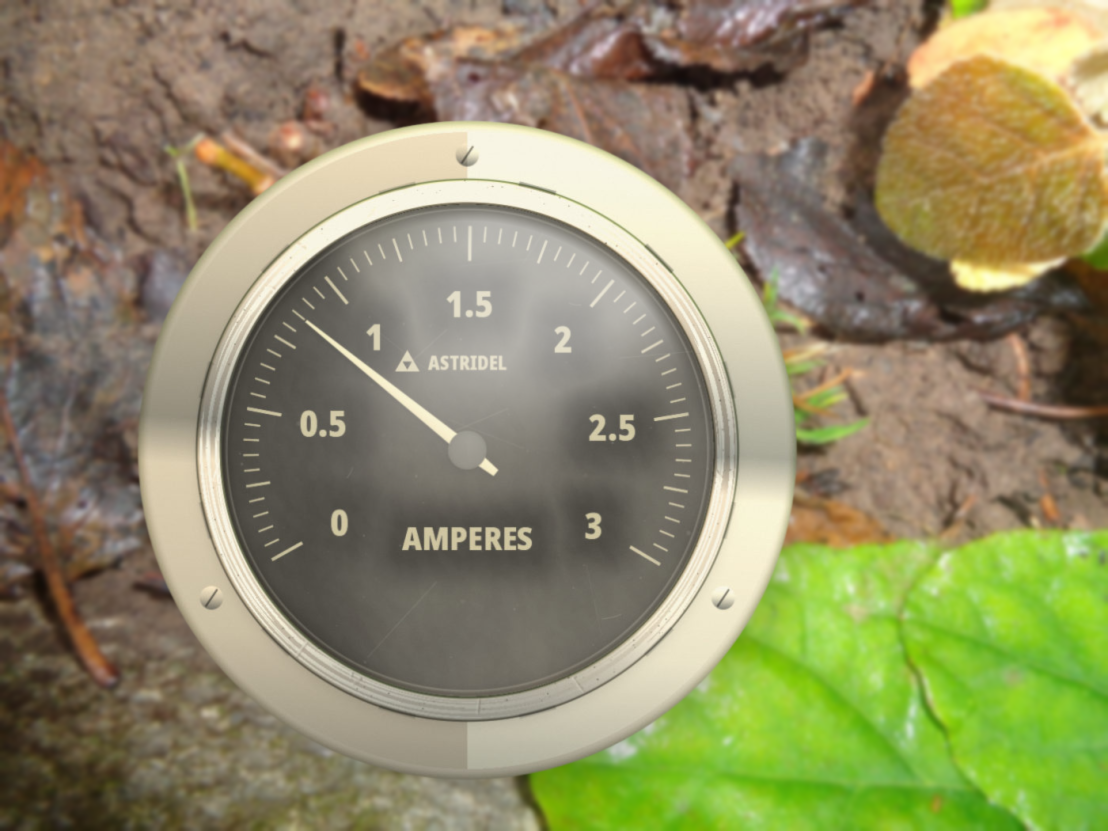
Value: {"value": 0.85, "unit": "A"}
